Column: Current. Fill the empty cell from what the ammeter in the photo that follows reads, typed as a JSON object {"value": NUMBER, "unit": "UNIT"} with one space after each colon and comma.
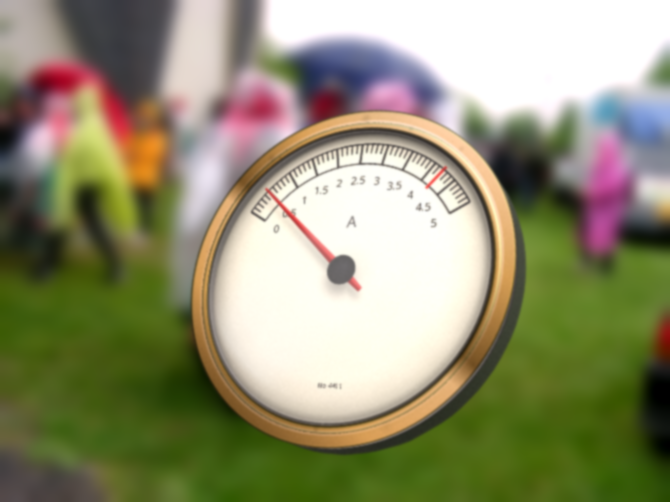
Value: {"value": 0.5, "unit": "A"}
